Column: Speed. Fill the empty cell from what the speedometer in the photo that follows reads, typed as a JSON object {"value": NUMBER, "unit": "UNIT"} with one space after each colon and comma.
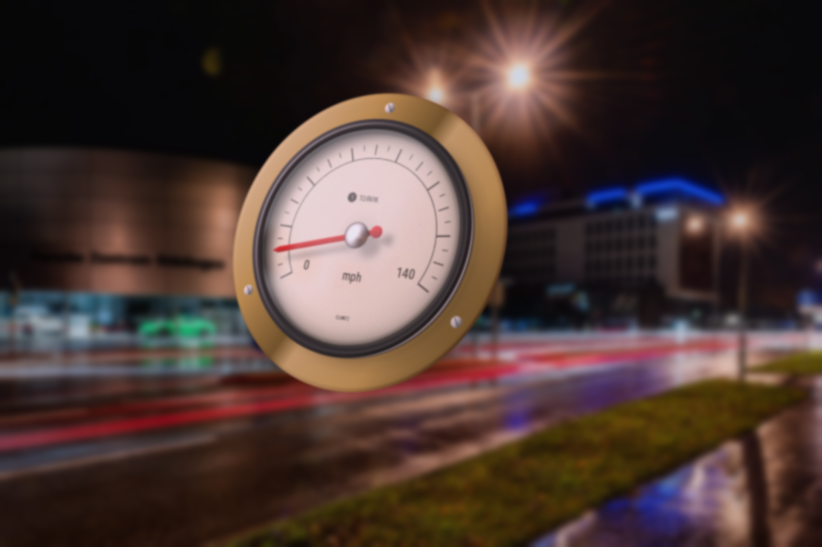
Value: {"value": 10, "unit": "mph"}
